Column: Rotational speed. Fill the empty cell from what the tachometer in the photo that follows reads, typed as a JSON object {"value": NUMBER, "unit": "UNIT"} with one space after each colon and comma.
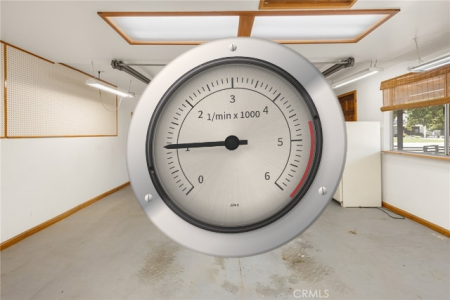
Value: {"value": 1000, "unit": "rpm"}
